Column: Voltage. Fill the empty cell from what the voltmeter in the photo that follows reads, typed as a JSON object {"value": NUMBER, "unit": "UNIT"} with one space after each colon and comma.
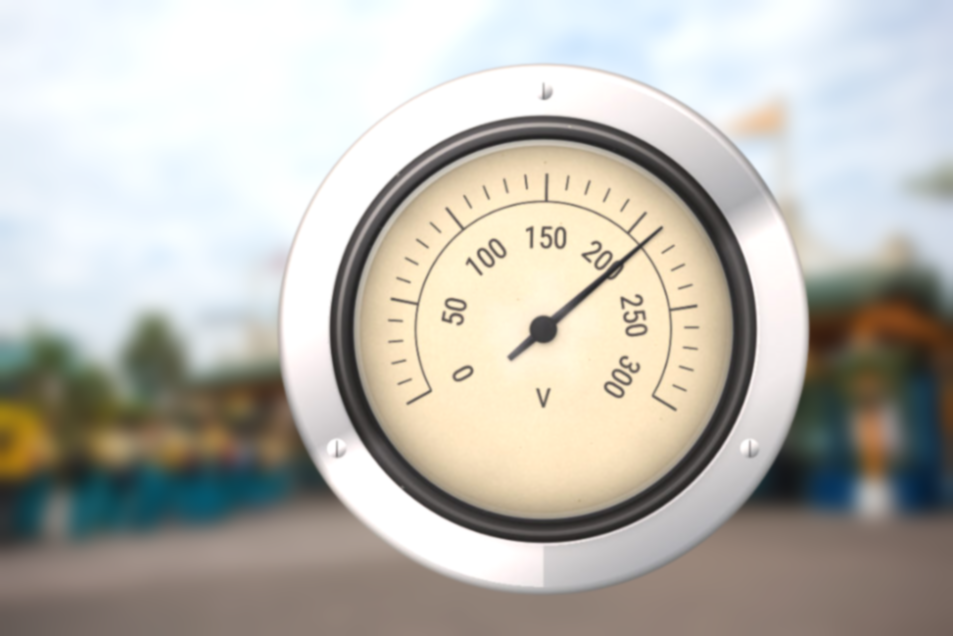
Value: {"value": 210, "unit": "V"}
